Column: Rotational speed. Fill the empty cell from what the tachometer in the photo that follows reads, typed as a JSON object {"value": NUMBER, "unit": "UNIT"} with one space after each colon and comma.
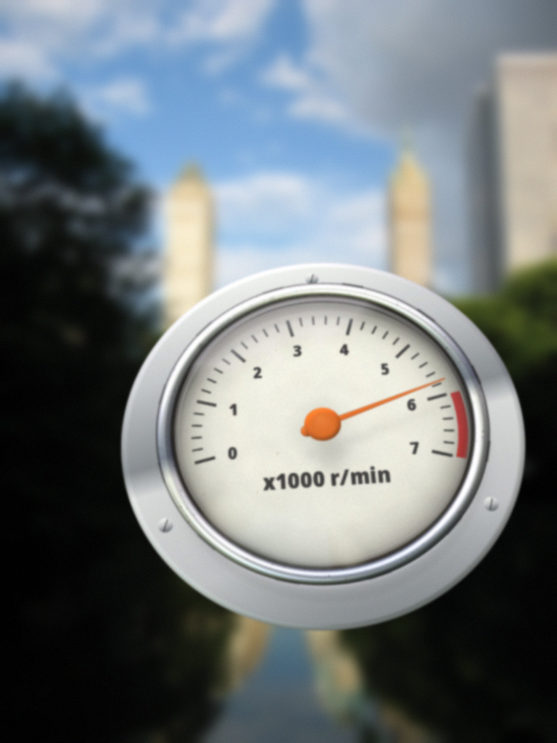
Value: {"value": 5800, "unit": "rpm"}
